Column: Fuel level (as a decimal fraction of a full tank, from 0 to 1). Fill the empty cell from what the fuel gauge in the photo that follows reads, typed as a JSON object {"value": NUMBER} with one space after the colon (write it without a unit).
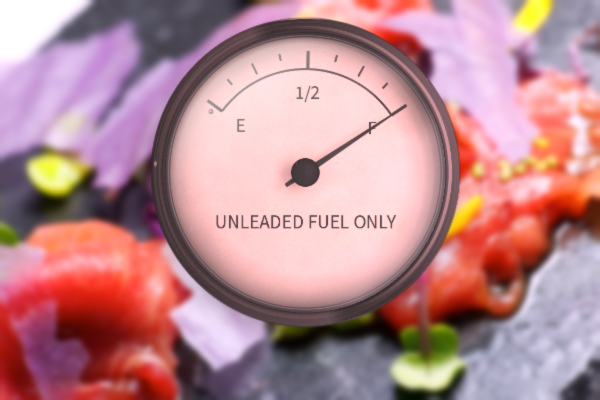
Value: {"value": 1}
